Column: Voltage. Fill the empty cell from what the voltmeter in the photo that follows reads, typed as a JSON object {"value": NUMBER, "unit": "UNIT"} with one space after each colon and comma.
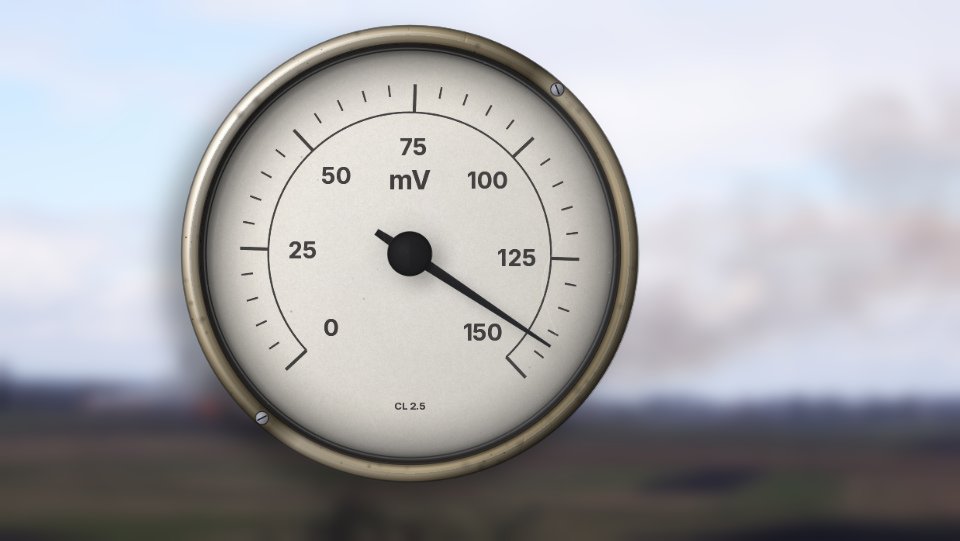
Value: {"value": 142.5, "unit": "mV"}
